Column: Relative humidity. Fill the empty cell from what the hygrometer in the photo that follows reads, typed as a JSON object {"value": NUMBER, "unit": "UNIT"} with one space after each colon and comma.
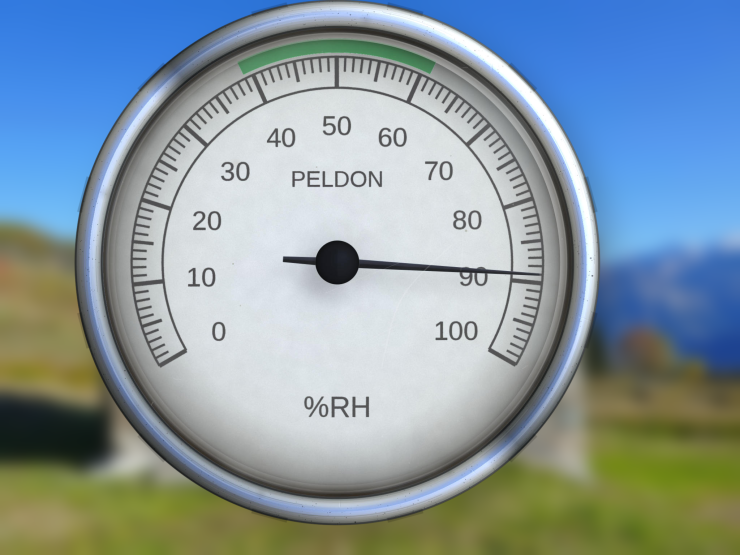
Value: {"value": 89, "unit": "%"}
